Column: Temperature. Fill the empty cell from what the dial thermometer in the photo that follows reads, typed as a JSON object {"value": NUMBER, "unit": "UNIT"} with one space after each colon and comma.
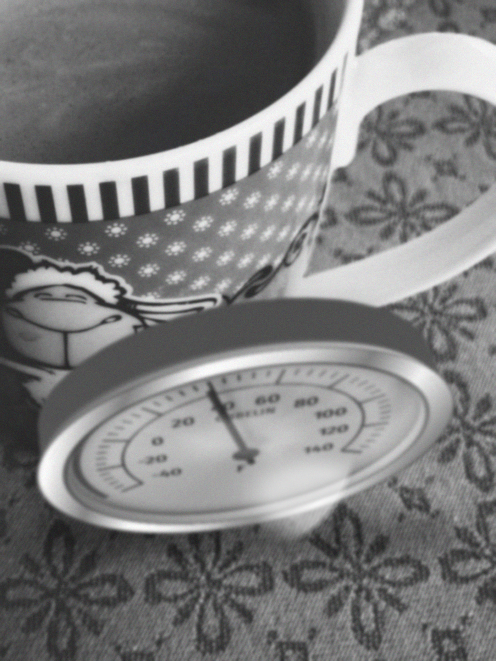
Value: {"value": 40, "unit": "°F"}
